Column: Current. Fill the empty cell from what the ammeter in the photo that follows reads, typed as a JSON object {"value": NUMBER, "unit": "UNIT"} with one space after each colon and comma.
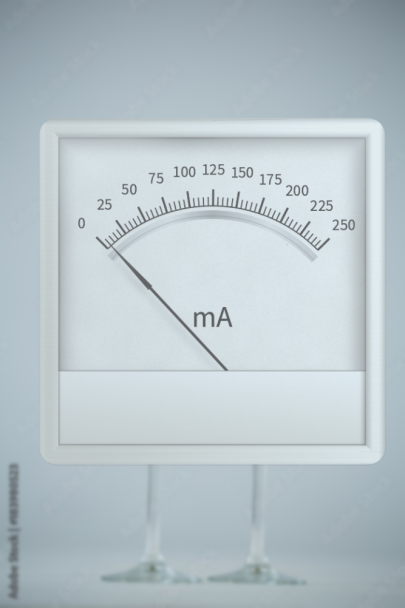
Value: {"value": 5, "unit": "mA"}
